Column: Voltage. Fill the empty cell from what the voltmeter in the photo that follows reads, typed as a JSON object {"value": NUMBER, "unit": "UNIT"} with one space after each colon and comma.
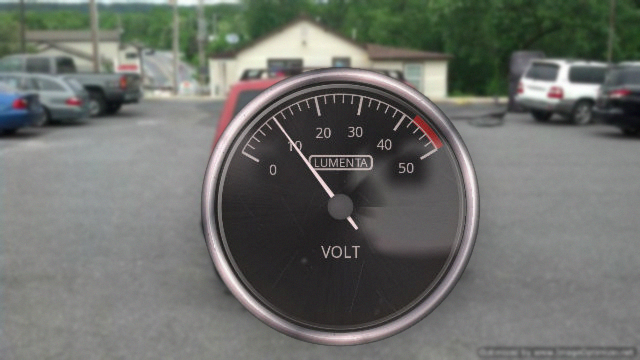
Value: {"value": 10, "unit": "V"}
